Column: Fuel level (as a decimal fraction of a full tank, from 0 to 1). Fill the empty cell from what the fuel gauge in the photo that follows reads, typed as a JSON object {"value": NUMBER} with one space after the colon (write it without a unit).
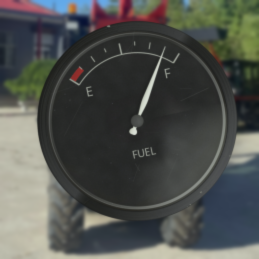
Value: {"value": 0.875}
